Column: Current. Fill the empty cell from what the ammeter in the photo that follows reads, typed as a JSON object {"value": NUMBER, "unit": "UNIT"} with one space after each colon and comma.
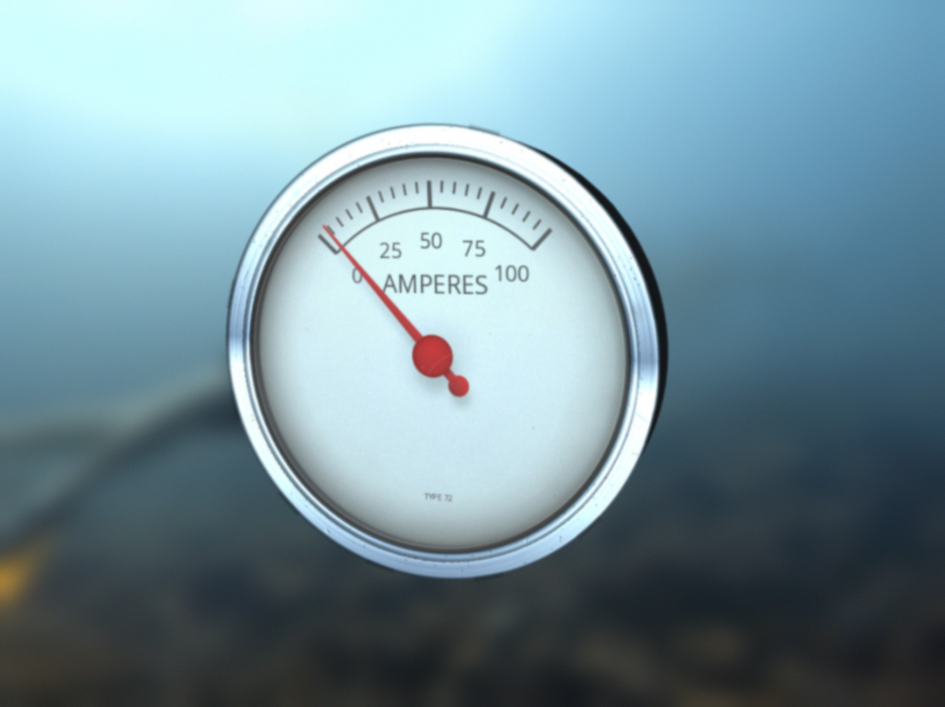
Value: {"value": 5, "unit": "A"}
